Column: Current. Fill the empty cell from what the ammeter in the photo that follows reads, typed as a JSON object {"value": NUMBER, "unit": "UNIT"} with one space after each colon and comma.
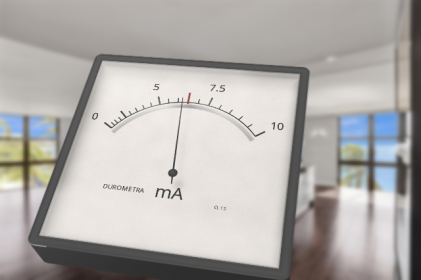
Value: {"value": 6.25, "unit": "mA"}
